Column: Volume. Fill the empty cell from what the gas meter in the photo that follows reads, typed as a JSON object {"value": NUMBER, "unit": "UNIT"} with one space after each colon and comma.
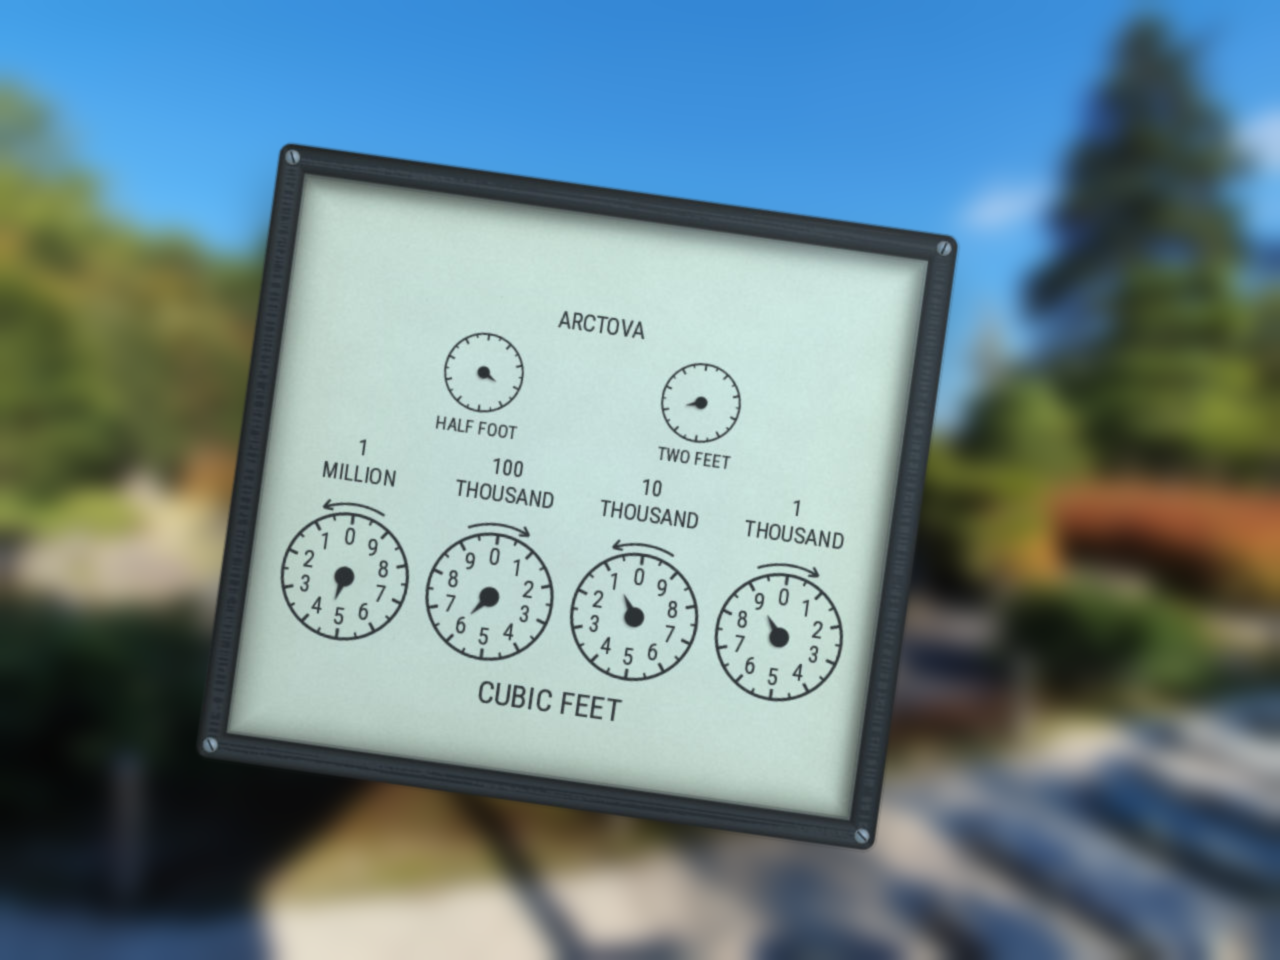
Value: {"value": 460900, "unit": "ft³"}
